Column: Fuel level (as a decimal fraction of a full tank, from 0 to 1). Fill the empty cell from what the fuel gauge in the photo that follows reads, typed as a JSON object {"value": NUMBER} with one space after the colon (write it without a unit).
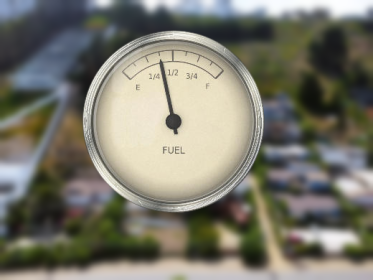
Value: {"value": 0.375}
